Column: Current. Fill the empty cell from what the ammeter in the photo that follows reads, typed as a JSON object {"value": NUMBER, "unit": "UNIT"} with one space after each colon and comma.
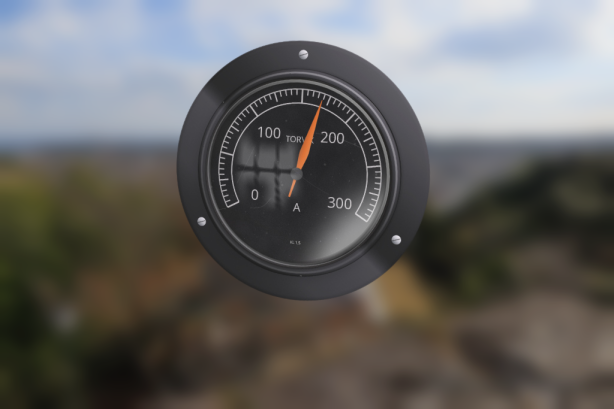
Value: {"value": 170, "unit": "A"}
